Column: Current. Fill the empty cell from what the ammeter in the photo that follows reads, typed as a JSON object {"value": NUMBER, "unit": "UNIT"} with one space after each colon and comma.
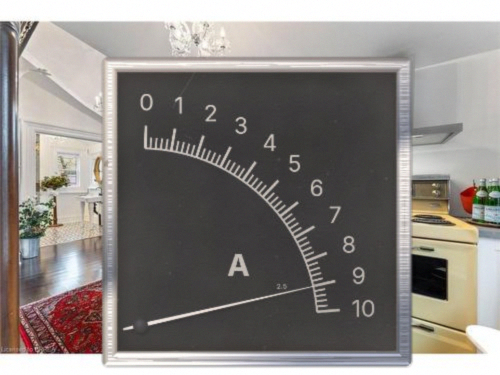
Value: {"value": 9, "unit": "A"}
